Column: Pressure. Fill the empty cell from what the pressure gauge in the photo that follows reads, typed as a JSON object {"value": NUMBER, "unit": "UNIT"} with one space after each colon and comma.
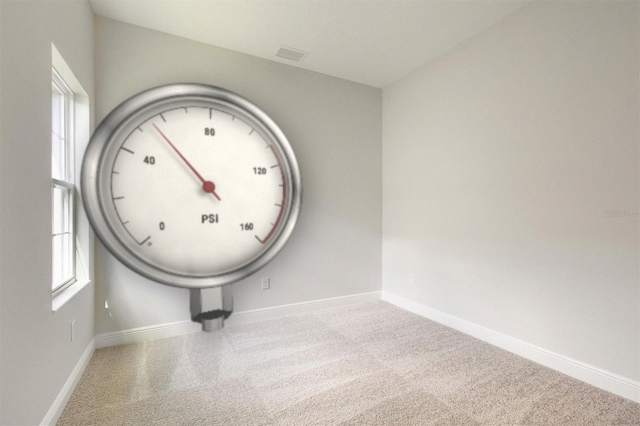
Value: {"value": 55, "unit": "psi"}
